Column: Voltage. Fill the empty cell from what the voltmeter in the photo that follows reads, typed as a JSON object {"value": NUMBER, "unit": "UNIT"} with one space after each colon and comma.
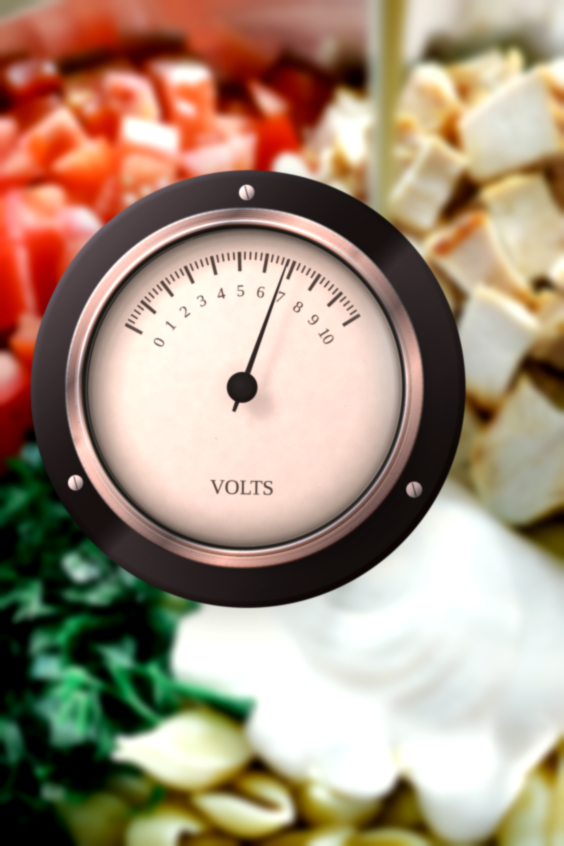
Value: {"value": 6.8, "unit": "V"}
